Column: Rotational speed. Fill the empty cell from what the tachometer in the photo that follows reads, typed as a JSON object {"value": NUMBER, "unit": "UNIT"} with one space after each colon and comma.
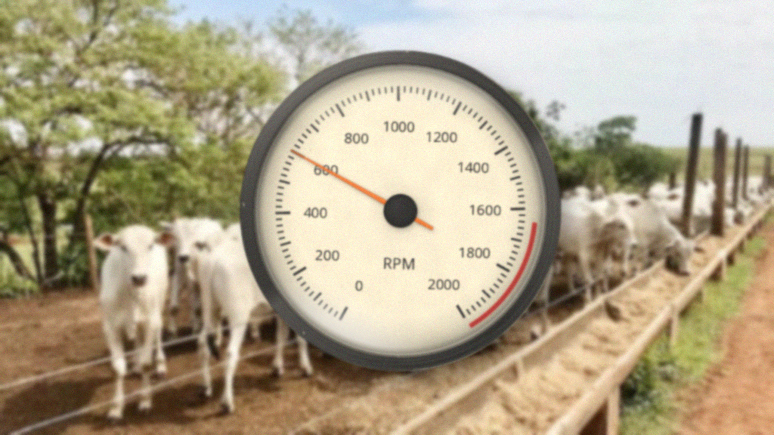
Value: {"value": 600, "unit": "rpm"}
